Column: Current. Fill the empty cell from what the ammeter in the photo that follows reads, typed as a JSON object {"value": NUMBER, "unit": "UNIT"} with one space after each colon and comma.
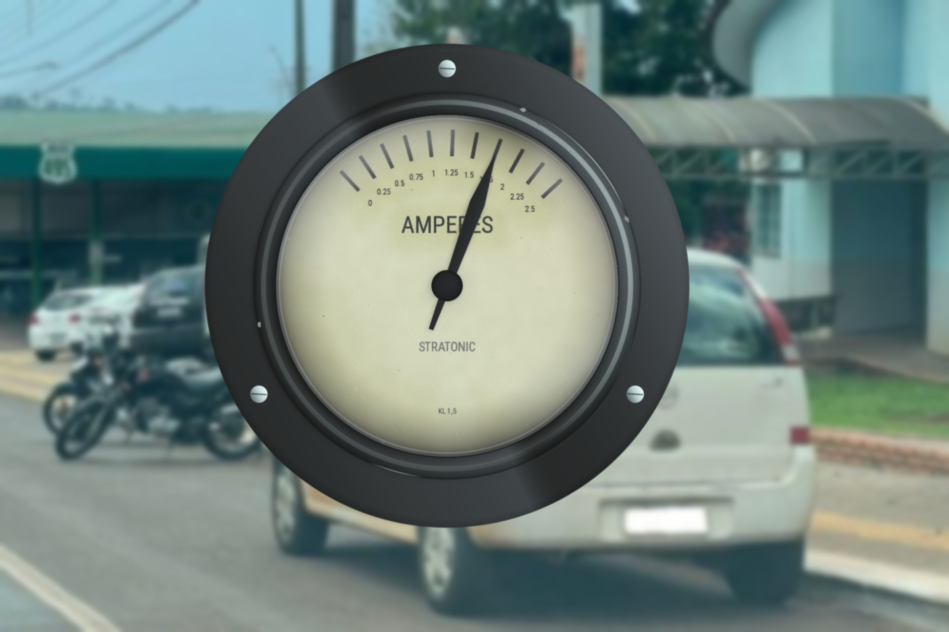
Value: {"value": 1.75, "unit": "A"}
